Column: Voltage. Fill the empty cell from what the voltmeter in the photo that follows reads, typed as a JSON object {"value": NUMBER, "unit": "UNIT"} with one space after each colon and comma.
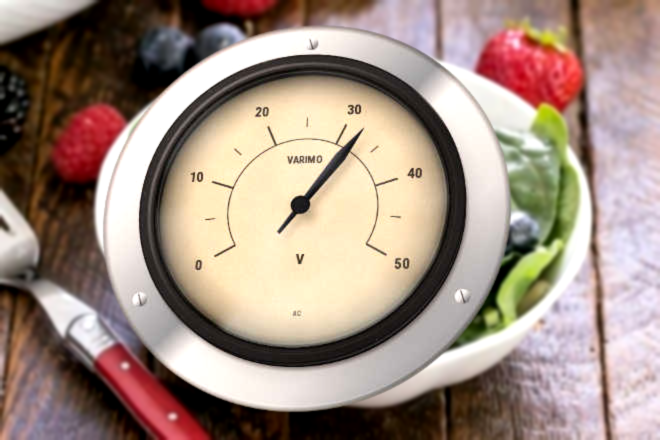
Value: {"value": 32.5, "unit": "V"}
